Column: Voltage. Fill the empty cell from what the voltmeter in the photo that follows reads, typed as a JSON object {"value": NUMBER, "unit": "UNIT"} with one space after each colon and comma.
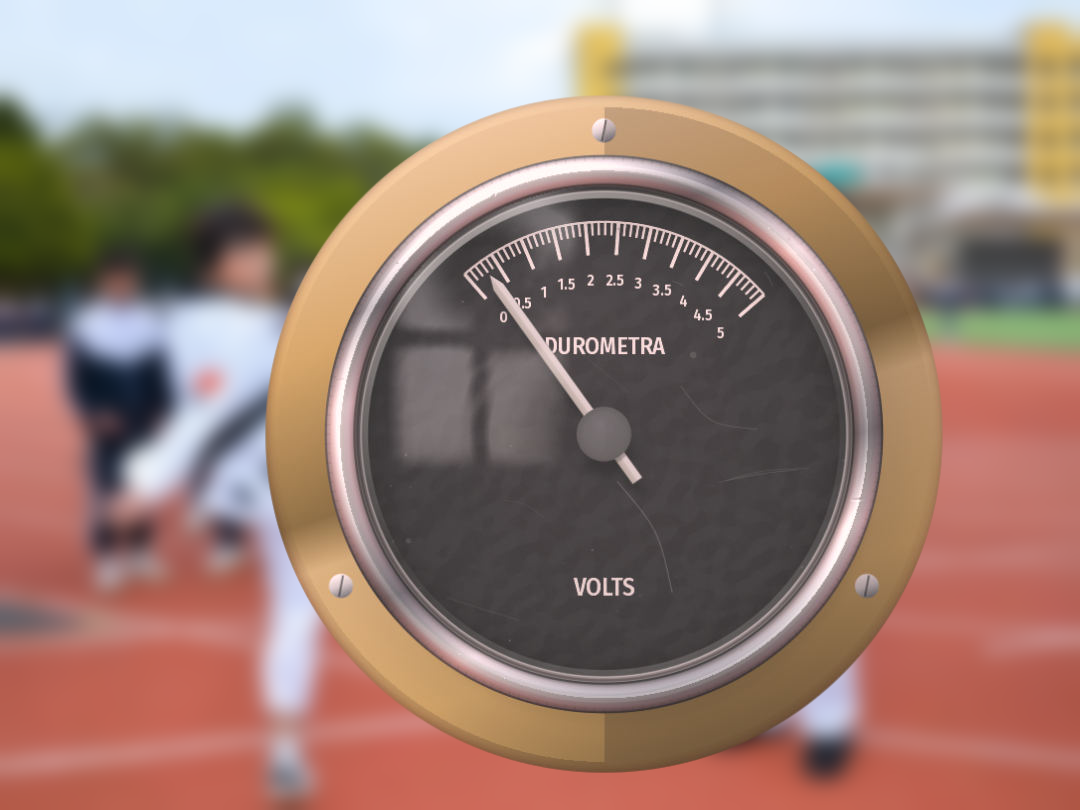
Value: {"value": 0.3, "unit": "V"}
